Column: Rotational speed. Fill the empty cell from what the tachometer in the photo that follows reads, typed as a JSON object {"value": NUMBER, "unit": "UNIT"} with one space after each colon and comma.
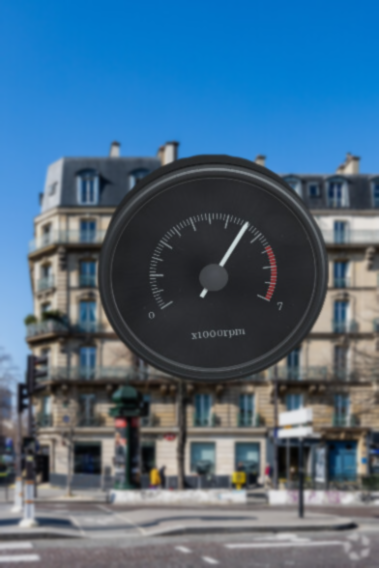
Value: {"value": 4500, "unit": "rpm"}
